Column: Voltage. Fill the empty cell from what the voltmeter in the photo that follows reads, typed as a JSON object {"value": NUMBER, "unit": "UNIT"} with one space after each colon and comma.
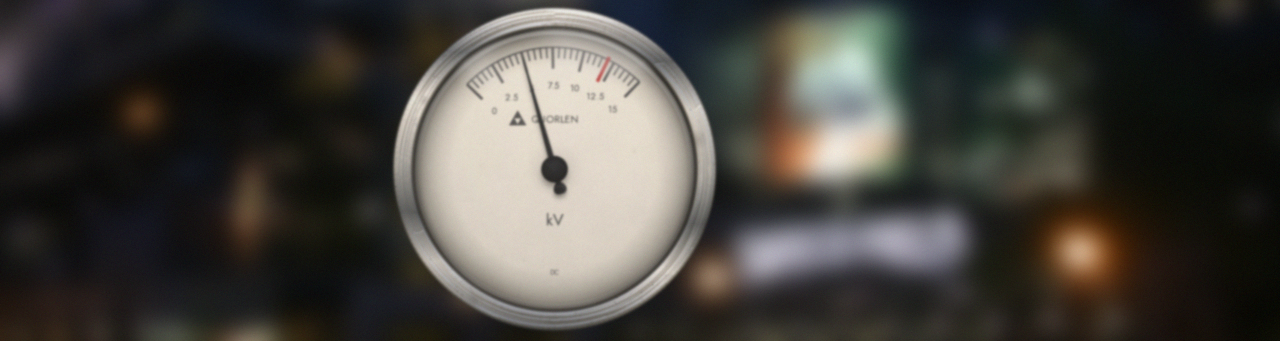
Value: {"value": 5, "unit": "kV"}
